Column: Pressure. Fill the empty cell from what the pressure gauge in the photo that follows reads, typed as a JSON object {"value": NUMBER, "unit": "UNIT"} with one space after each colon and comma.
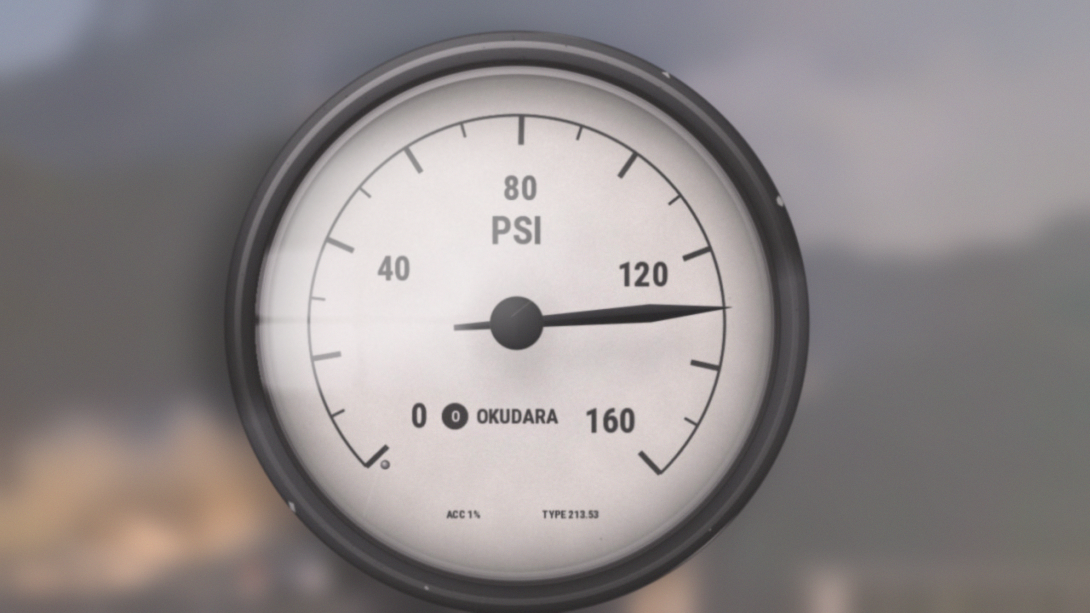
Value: {"value": 130, "unit": "psi"}
